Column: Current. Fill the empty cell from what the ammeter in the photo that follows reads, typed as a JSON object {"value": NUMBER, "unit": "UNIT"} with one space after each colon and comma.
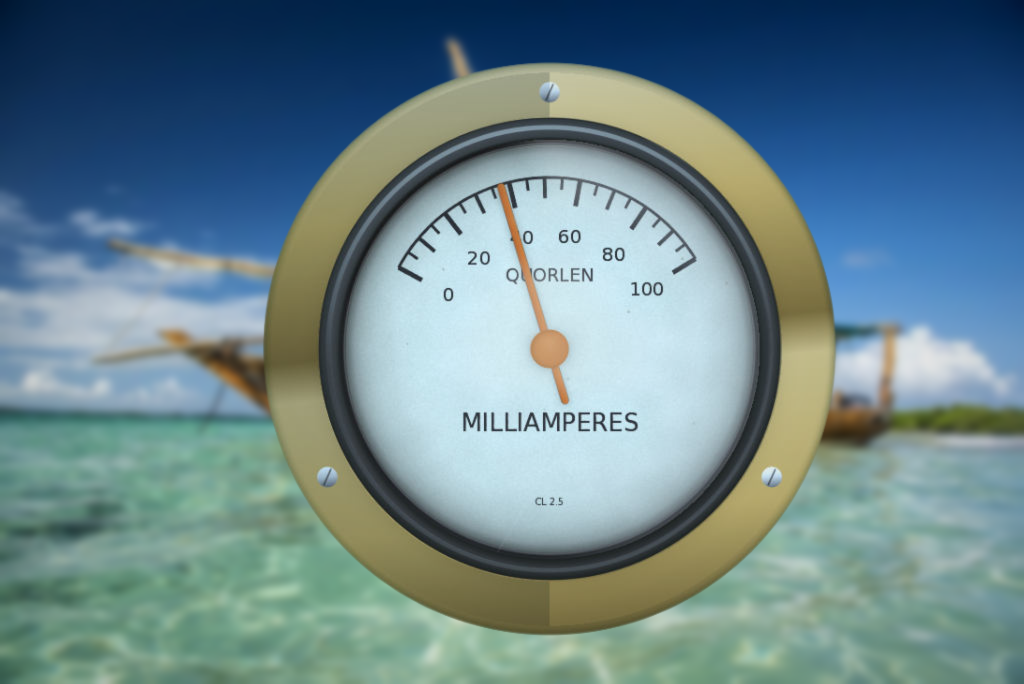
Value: {"value": 37.5, "unit": "mA"}
